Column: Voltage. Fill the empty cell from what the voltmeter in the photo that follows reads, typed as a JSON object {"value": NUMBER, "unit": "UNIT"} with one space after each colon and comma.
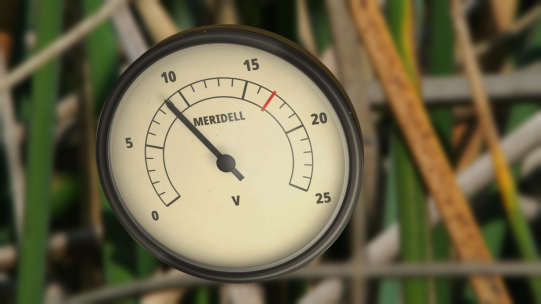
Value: {"value": 9, "unit": "V"}
